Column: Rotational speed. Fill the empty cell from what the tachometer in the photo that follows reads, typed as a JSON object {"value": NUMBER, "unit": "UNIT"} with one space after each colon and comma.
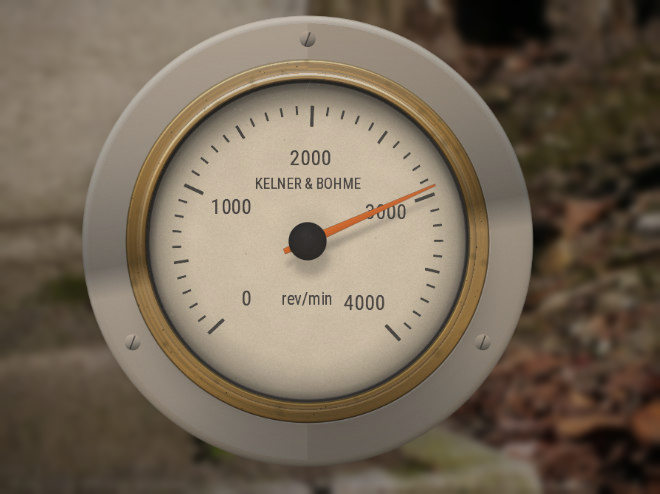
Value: {"value": 2950, "unit": "rpm"}
